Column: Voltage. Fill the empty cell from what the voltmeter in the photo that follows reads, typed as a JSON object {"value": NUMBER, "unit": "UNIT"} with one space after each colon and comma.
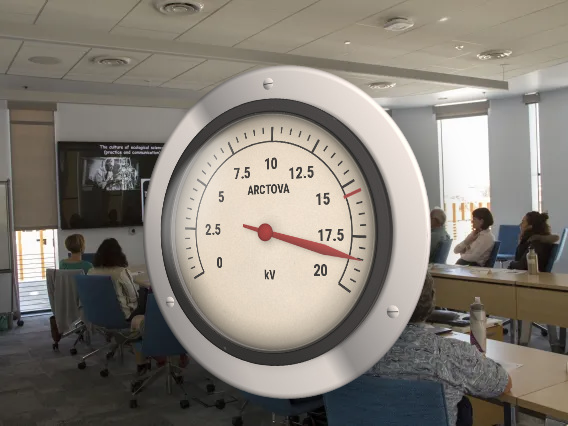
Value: {"value": 18.5, "unit": "kV"}
